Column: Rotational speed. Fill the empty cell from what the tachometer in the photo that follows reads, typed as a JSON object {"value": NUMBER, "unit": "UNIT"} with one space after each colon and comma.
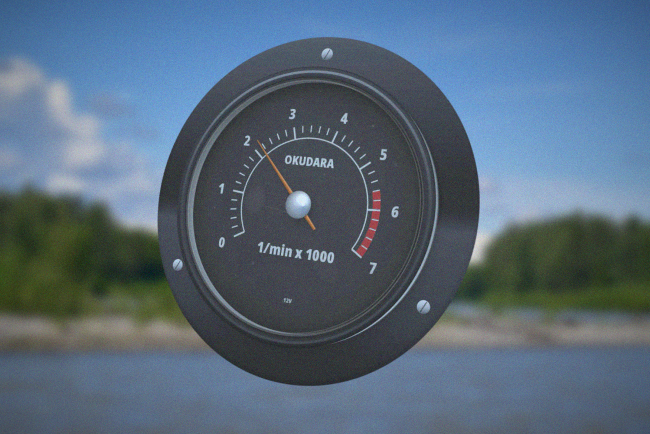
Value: {"value": 2200, "unit": "rpm"}
